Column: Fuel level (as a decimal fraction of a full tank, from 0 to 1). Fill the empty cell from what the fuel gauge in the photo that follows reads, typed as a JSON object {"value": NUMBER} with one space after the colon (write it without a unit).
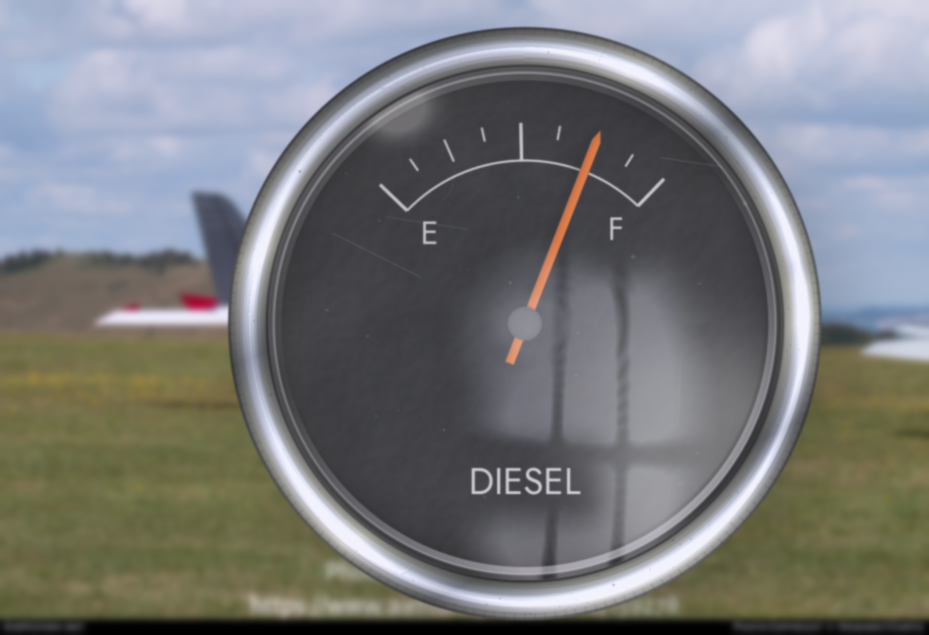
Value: {"value": 0.75}
